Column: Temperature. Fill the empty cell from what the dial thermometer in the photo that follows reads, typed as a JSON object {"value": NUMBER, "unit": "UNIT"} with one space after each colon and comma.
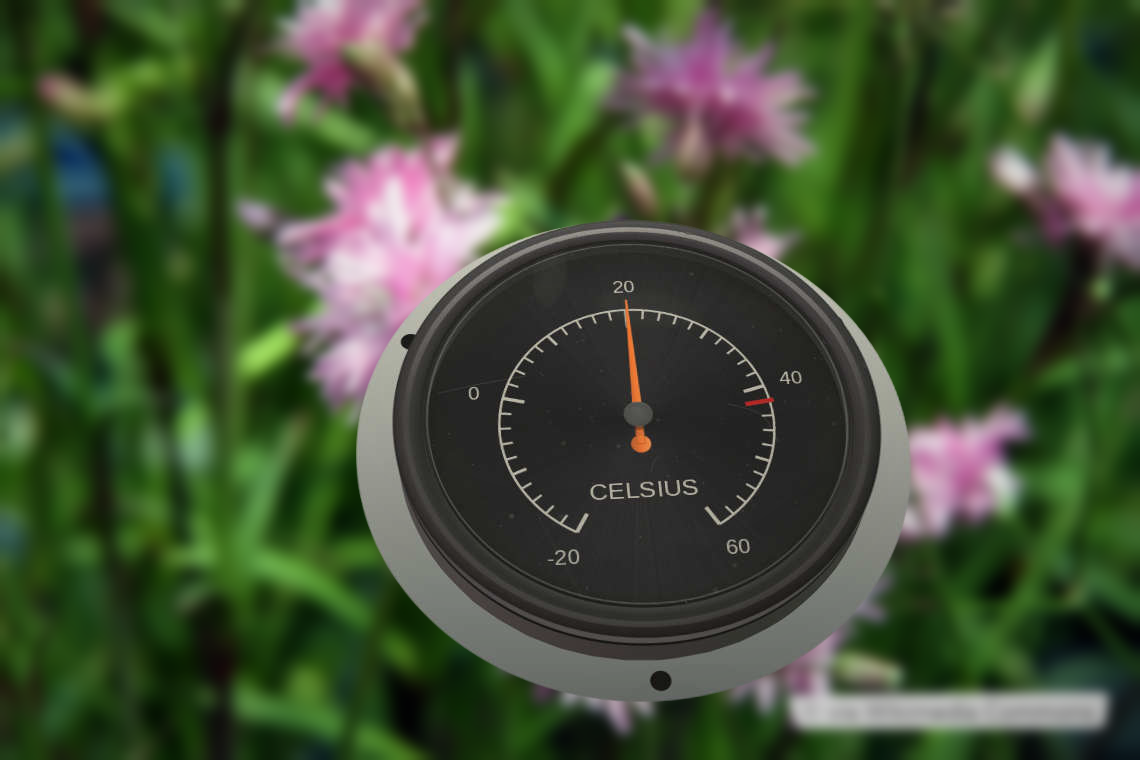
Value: {"value": 20, "unit": "°C"}
